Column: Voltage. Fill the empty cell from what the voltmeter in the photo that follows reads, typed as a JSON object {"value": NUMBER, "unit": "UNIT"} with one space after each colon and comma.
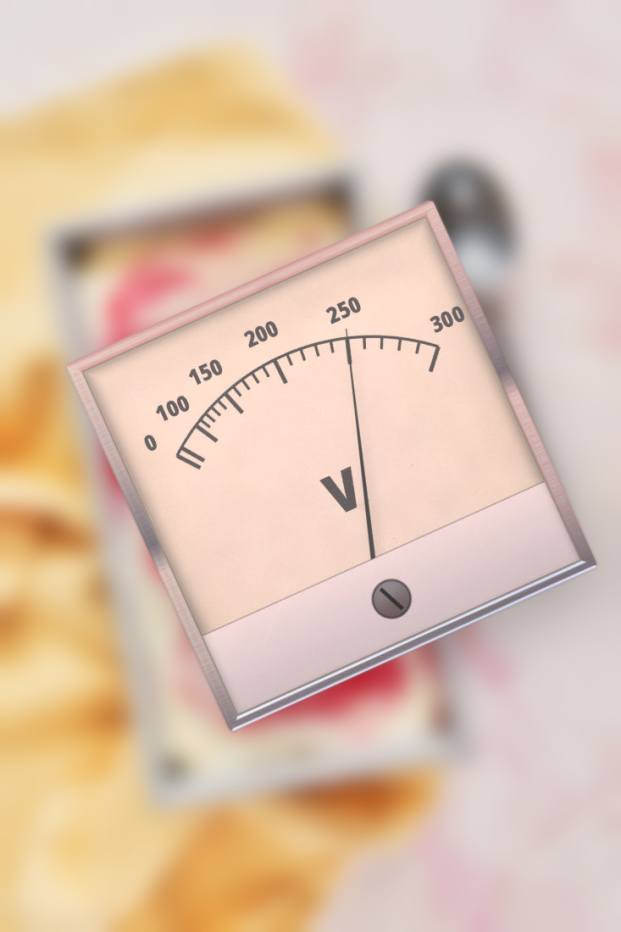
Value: {"value": 250, "unit": "V"}
